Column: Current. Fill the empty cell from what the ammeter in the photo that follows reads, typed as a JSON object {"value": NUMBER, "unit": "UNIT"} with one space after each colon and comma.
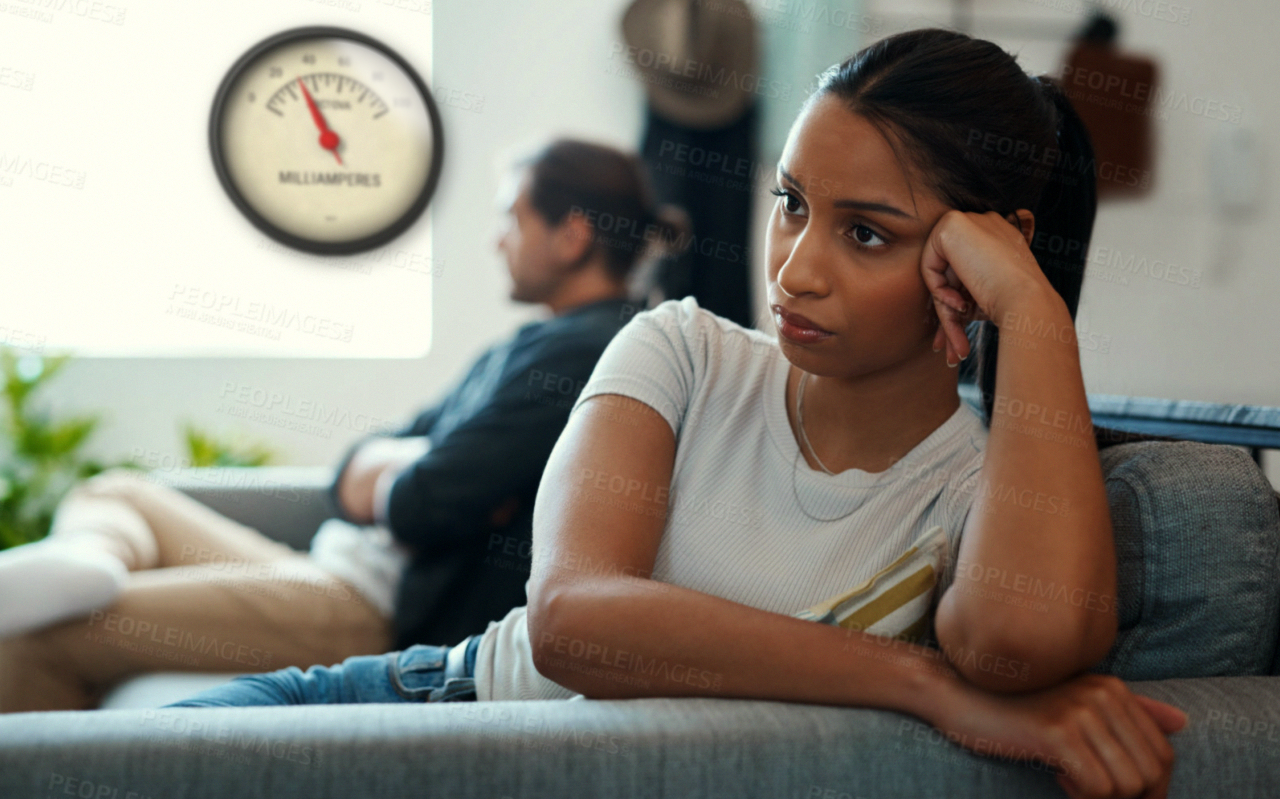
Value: {"value": 30, "unit": "mA"}
